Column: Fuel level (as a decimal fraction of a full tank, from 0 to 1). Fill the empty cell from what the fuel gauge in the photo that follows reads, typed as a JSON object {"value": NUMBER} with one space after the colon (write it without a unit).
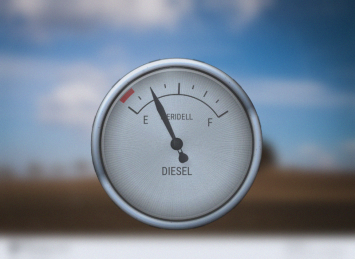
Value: {"value": 0.25}
